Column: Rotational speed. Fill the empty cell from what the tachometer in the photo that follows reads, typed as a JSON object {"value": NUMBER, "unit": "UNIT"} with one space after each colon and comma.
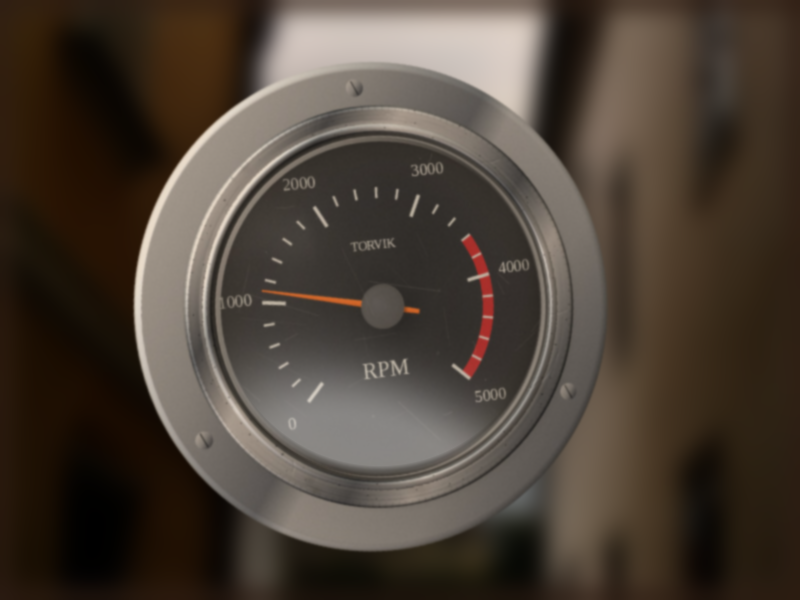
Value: {"value": 1100, "unit": "rpm"}
